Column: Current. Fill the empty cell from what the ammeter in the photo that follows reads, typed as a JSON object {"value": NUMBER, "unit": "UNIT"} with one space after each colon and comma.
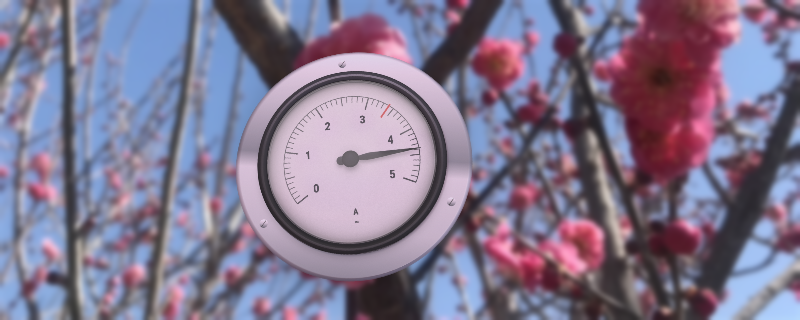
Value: {"value": 4.4, "unit": "A"}
